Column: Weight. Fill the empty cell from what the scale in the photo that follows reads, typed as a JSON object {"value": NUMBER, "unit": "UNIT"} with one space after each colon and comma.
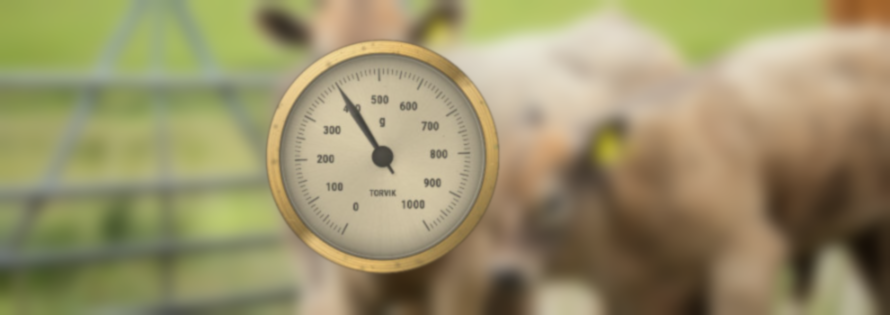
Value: {"value": 400, "unit": "g"}
